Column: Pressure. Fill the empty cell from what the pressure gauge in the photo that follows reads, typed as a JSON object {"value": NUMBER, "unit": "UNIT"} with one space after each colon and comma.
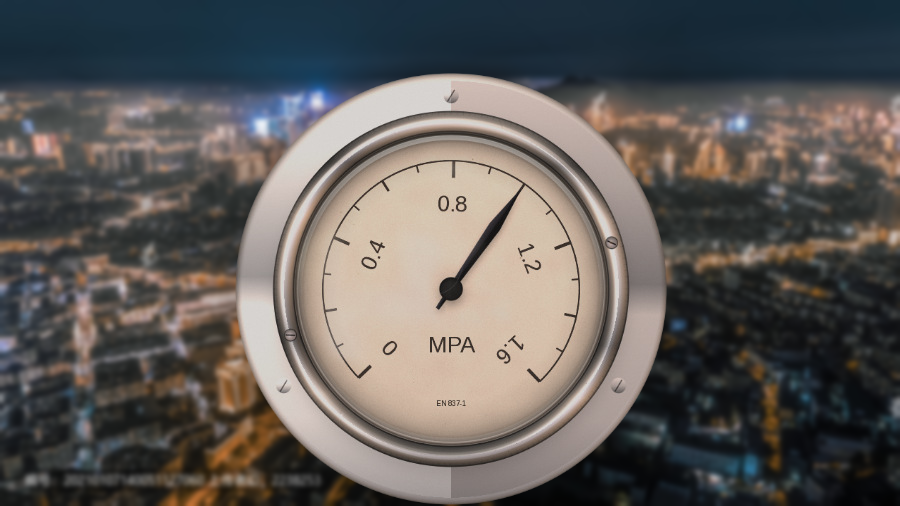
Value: {"value": 1, "unit": "MPa"}
